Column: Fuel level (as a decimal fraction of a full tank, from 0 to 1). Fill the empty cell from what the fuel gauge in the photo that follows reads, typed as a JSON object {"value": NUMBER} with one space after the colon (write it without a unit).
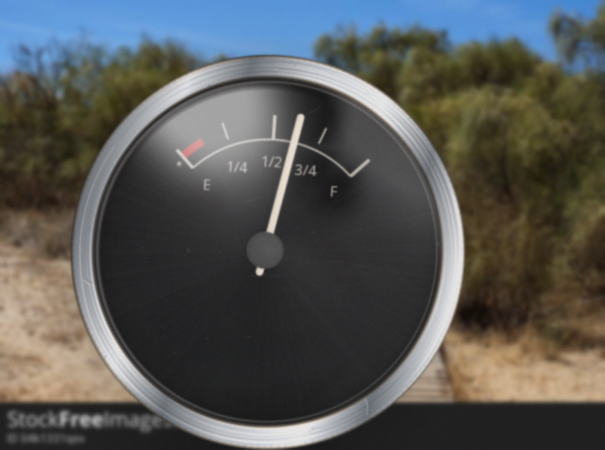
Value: {"value": 0.625}
